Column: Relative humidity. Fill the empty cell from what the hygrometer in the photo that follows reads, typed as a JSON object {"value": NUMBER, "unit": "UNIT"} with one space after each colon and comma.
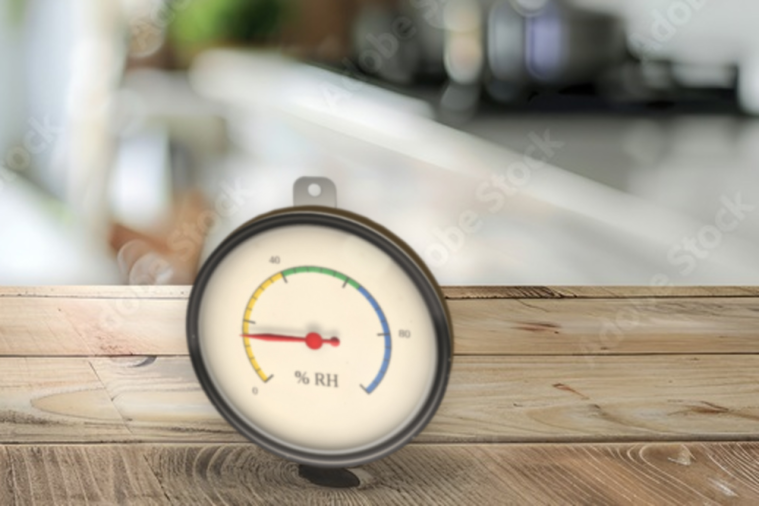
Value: {"value": 16, "unit": "%"}
